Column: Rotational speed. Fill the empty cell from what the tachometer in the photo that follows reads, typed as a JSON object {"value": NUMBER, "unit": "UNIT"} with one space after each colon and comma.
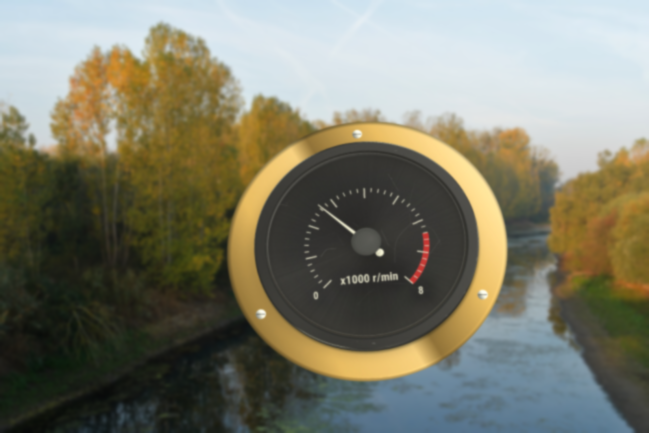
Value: {"value": 2600, "unit": "rpm"}
